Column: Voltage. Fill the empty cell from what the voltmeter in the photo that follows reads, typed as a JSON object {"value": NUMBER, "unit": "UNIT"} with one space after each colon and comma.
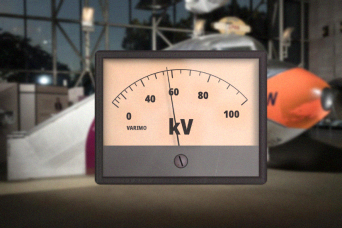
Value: {"value": 57.5, "unit": "kV"}
